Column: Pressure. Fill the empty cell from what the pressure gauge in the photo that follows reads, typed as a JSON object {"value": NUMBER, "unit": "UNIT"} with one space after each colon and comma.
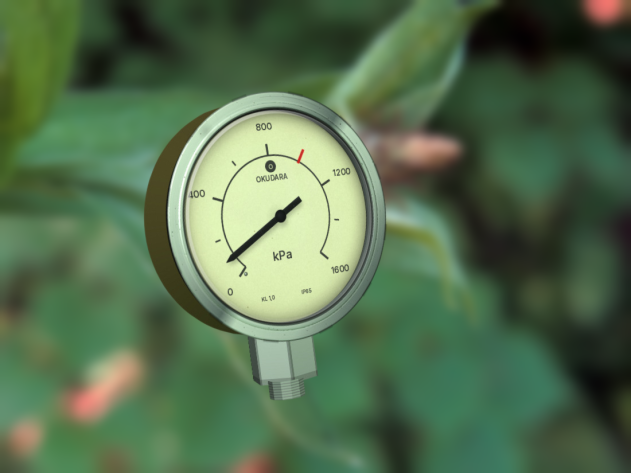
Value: {"value": 100, "unit": "kPa"}
